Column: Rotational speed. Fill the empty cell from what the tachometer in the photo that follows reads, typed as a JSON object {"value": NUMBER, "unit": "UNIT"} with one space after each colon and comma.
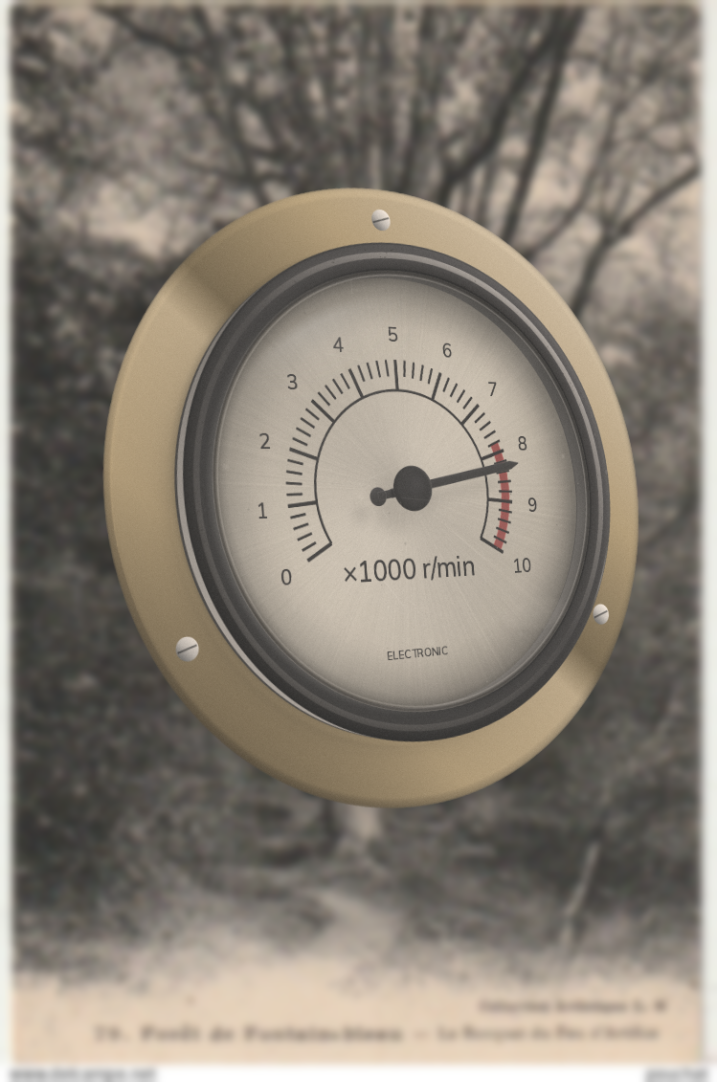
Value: {"value": 8300, "unit": "rpm"}
